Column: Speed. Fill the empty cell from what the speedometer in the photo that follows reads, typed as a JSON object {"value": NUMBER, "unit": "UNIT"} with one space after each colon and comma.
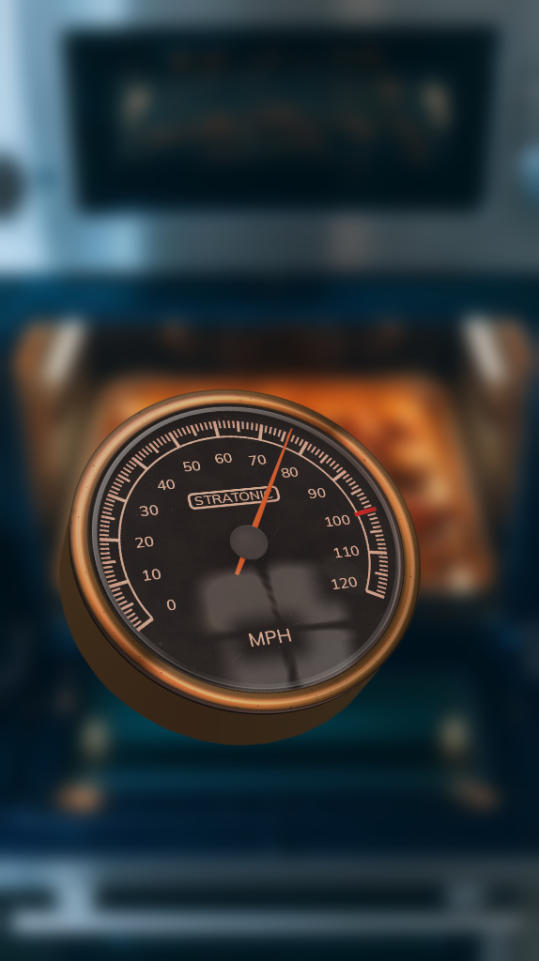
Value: {"value": 76, "unit": "mph"}
